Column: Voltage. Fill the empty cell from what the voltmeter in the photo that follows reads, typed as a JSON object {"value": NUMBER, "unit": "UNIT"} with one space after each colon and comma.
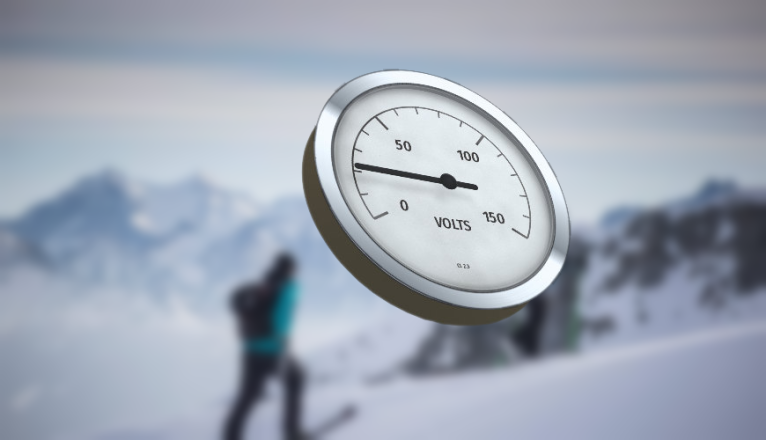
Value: {"value": 20, "unit": "V"}
